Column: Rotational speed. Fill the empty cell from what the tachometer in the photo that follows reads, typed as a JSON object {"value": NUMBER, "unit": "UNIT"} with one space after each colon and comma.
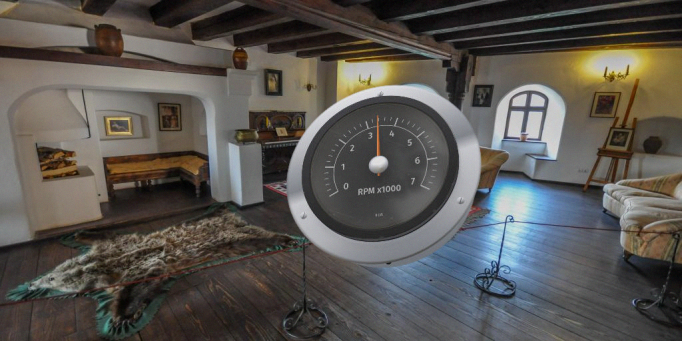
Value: {"value": 3400, "unit": "rpm"}
